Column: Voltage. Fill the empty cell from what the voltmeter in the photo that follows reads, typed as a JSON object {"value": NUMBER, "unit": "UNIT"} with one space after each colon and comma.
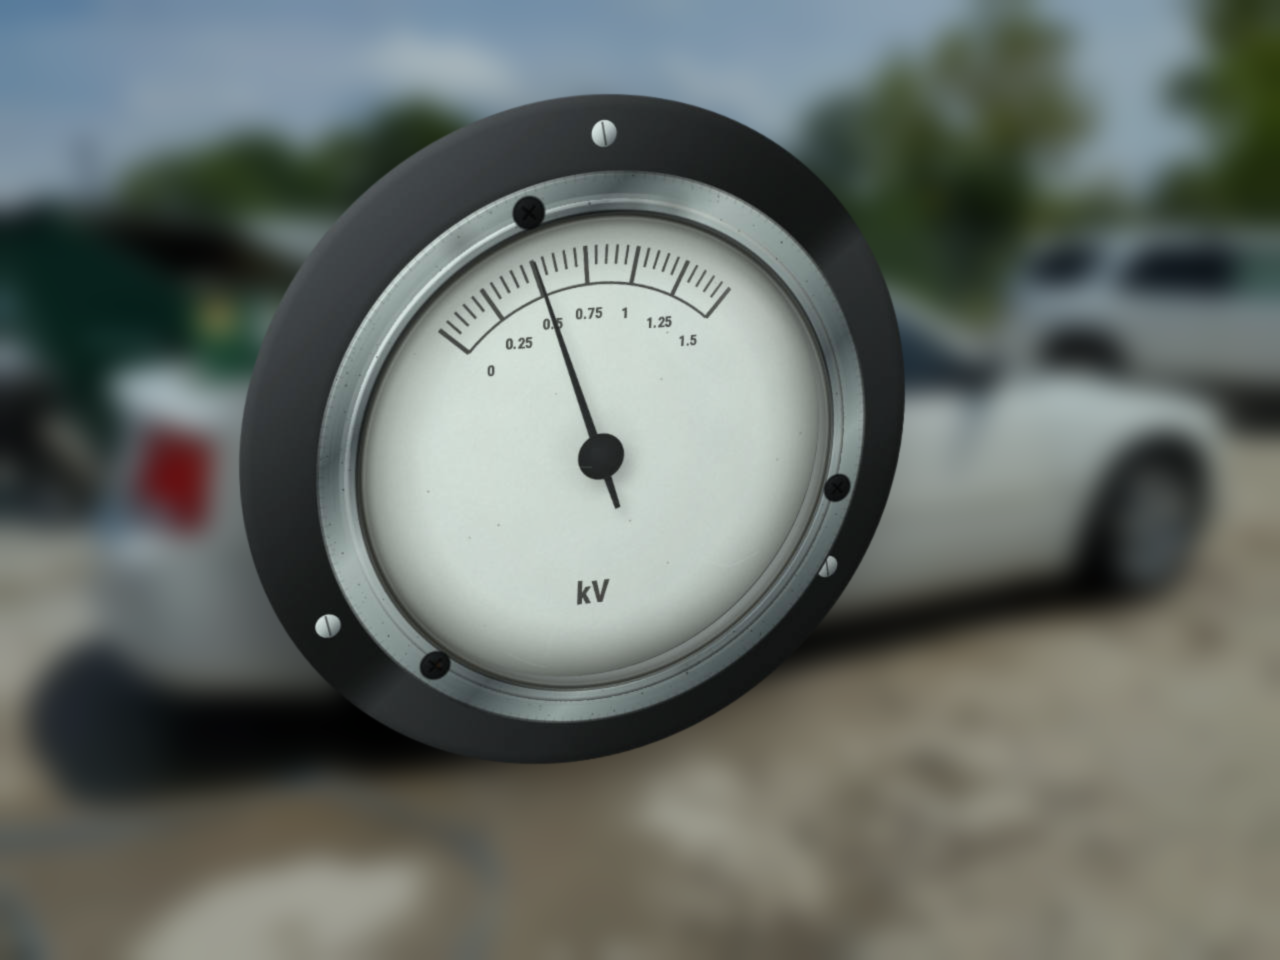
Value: {"value": 0.5, "unit": "kV"}
